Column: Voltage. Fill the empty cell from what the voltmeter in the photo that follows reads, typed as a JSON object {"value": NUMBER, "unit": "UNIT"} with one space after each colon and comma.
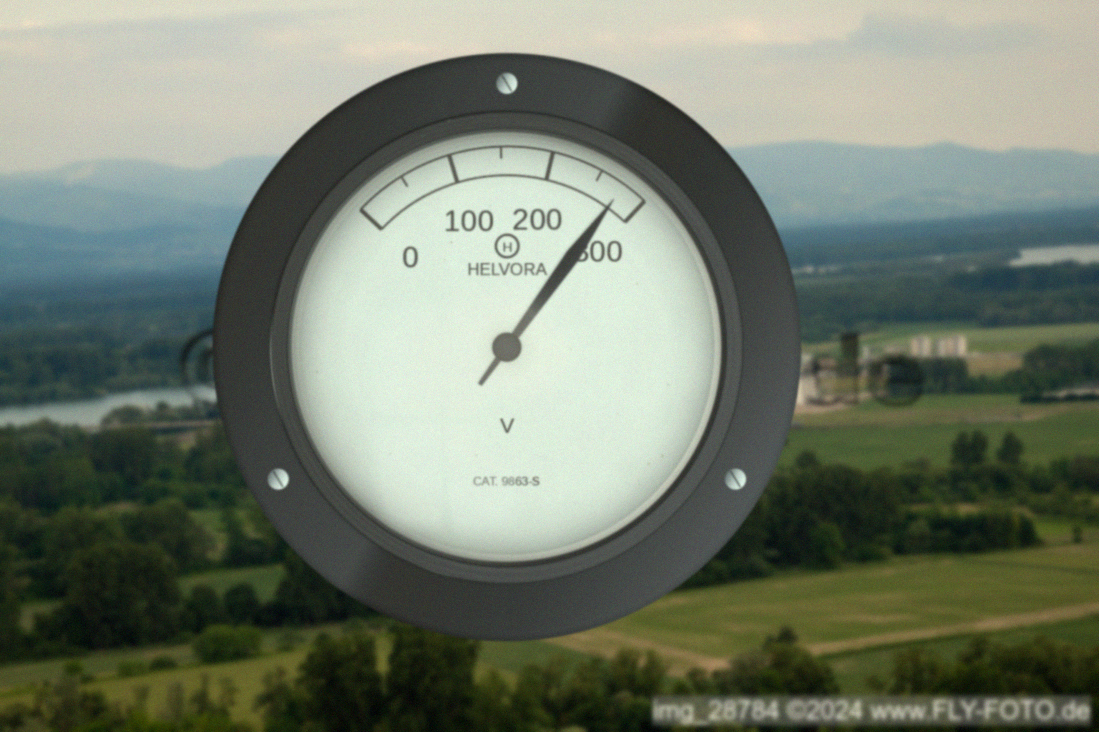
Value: {"value": 275, "unit": "V"}
